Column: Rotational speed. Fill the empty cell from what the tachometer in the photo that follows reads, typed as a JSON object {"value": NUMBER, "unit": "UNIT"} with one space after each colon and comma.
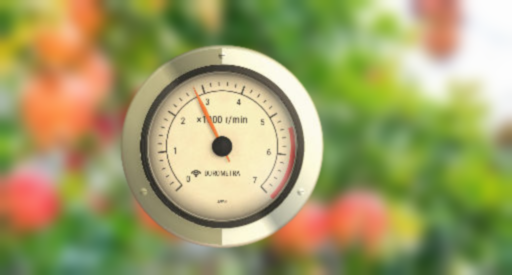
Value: {"value": 2800, "unit": "rpm"}
